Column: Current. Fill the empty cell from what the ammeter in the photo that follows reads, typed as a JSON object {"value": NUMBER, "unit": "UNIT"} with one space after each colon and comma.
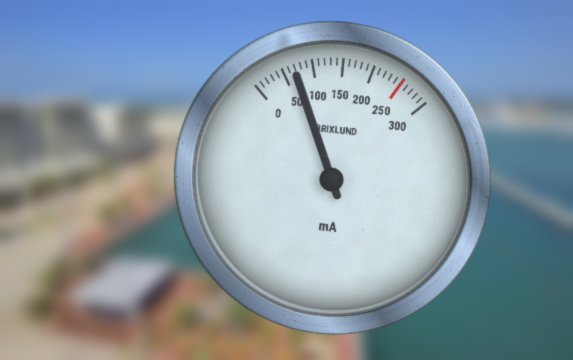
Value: {"value": 70, "unit": "mA"}
